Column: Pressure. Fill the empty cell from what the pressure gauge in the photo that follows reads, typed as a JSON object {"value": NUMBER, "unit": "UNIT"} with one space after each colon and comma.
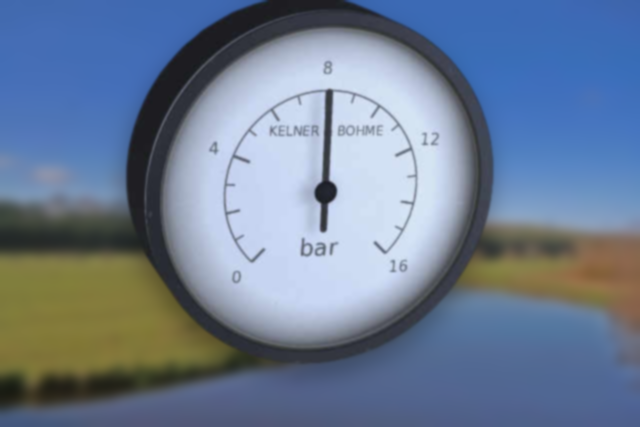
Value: {"value": 8, "unit": "bar"}
